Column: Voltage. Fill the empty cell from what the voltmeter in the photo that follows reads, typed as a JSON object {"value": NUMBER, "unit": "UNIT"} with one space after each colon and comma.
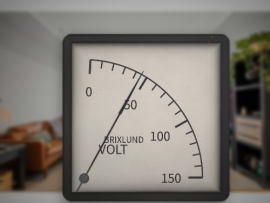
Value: {"value": 45, "unit": "V"}
